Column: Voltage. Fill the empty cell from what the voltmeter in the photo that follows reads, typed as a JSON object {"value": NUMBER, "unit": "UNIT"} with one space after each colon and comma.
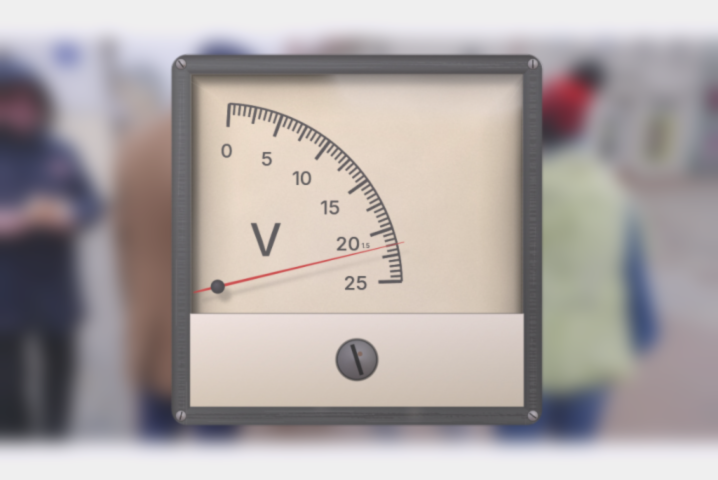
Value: {"value": 21.5, "unit": "V"}
